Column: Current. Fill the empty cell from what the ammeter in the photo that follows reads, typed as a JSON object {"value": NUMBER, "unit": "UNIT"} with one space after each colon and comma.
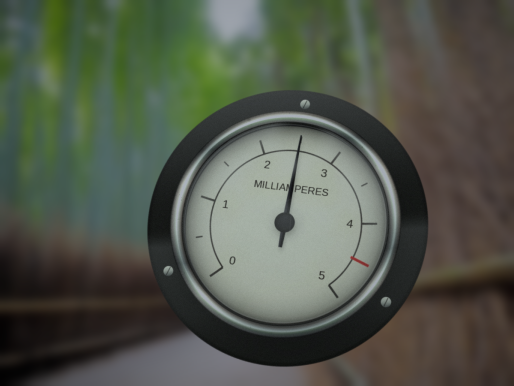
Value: {"value": 2.5, "unit": "mA"}
